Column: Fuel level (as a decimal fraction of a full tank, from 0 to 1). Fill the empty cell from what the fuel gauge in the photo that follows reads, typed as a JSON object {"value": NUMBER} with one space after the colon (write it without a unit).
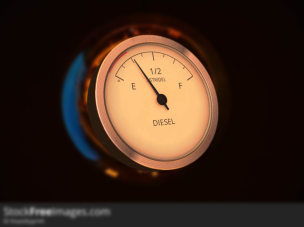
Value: {"value": 0.25}
